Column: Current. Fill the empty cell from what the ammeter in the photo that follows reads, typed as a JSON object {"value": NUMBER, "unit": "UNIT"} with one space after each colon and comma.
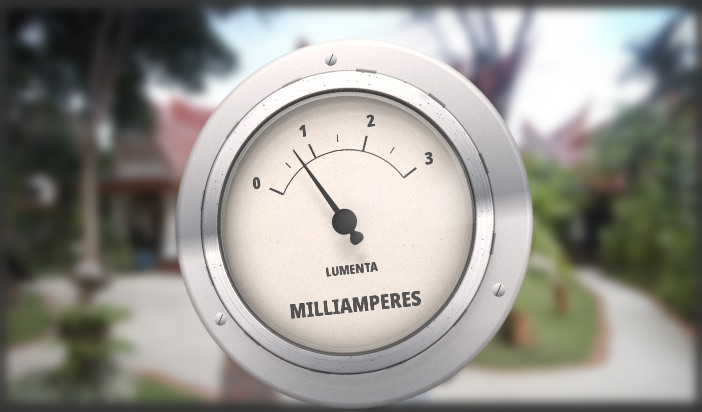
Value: {"value": 0.75, "unit": "mA"}
